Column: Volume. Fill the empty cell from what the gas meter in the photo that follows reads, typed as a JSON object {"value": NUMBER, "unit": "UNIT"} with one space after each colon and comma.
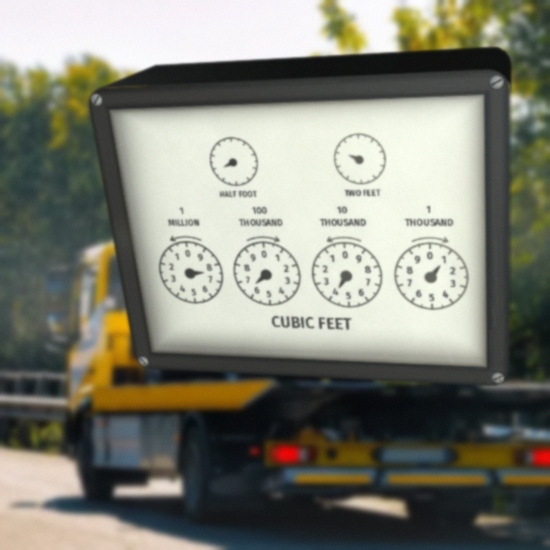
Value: {"value": 764100, "unit": "ft³"}
